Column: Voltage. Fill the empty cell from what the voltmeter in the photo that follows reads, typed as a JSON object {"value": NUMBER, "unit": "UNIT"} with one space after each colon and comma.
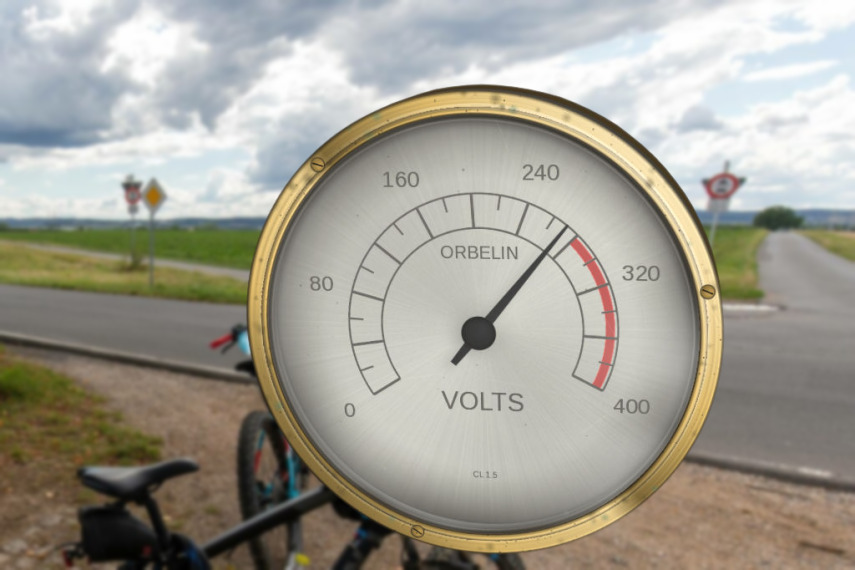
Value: {"value": 270, "unit": "V"}
